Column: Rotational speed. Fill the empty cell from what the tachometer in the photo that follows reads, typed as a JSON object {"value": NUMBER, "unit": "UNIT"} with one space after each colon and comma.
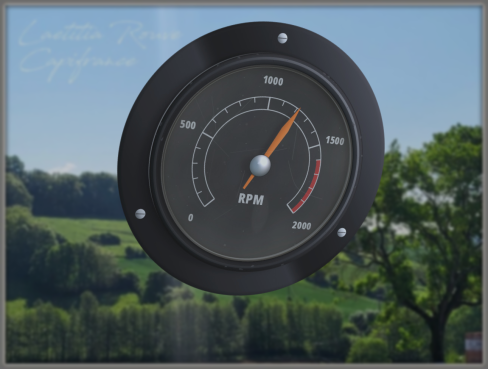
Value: {"value": 1200, "unit": "rpm"}
